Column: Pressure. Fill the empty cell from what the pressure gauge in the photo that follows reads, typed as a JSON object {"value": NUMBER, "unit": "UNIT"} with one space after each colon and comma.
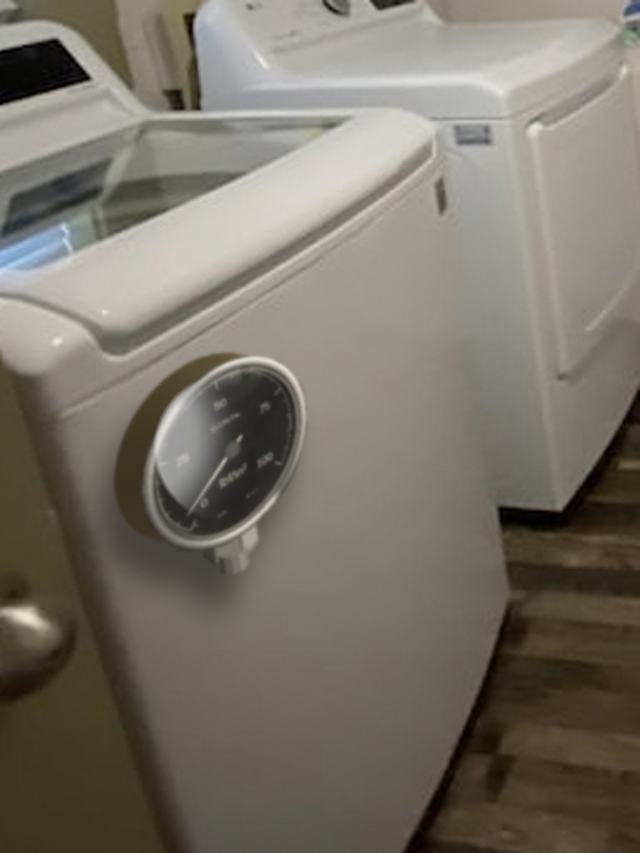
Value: {"value": 5, "unit": "psi"}
